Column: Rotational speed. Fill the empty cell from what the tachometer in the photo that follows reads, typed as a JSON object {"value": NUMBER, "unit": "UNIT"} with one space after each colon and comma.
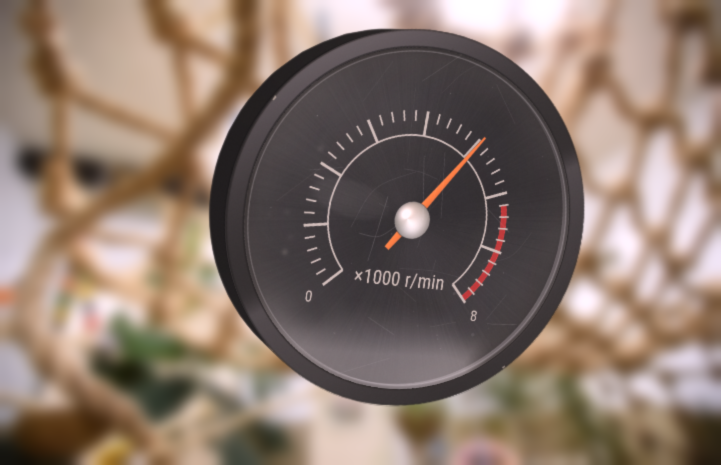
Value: {"value": 5000, "unit": "rpm"}
